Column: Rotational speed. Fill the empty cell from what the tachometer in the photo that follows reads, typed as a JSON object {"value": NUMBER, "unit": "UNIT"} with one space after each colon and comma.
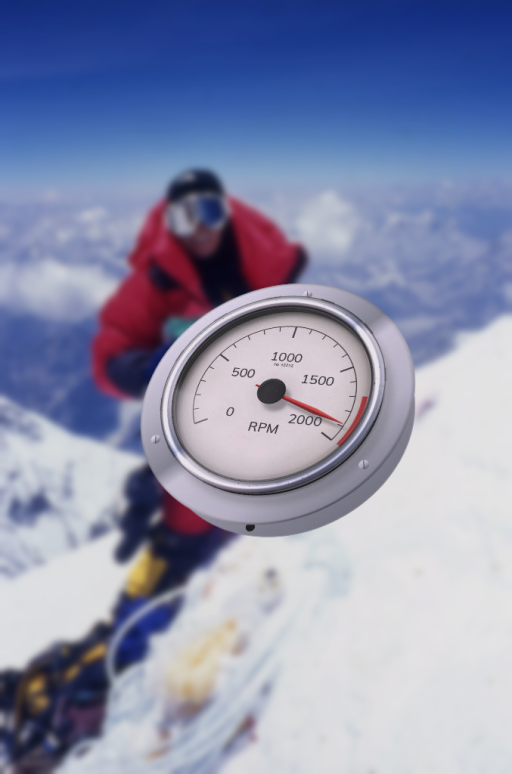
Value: {"value": 1900, "unit": "rpm"}
